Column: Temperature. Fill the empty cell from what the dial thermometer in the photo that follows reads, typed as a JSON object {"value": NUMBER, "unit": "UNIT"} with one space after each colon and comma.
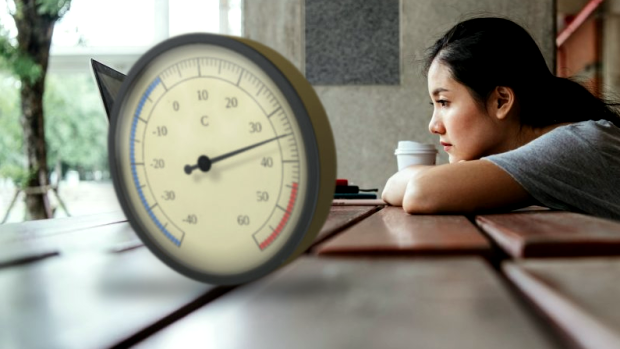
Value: {"value": 35, "unit": "°C"}
